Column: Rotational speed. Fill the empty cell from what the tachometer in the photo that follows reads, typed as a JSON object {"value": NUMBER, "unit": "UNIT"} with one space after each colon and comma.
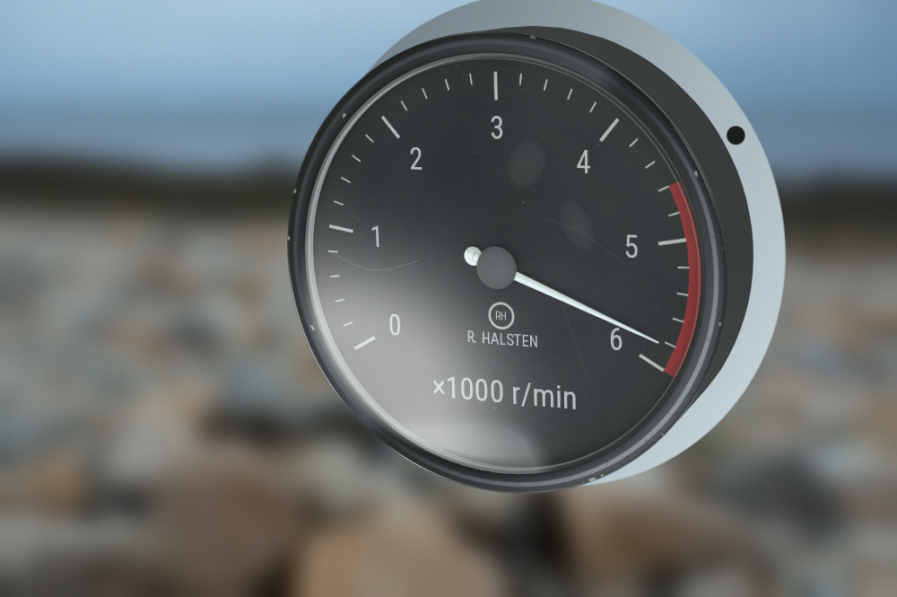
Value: {"value": 5800, "unit": "rpm"}
